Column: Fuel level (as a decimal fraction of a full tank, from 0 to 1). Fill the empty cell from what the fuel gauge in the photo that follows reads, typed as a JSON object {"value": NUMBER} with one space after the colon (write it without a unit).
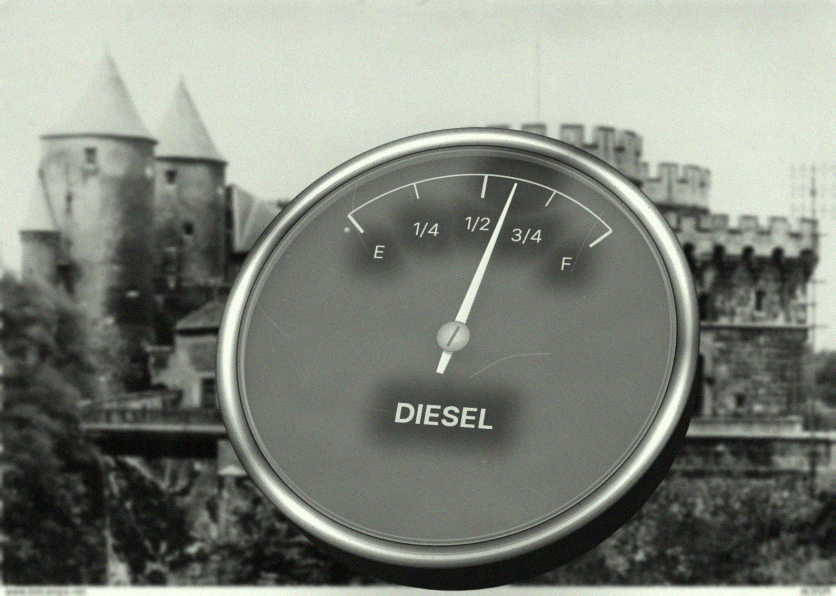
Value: {"value": 0.625}
